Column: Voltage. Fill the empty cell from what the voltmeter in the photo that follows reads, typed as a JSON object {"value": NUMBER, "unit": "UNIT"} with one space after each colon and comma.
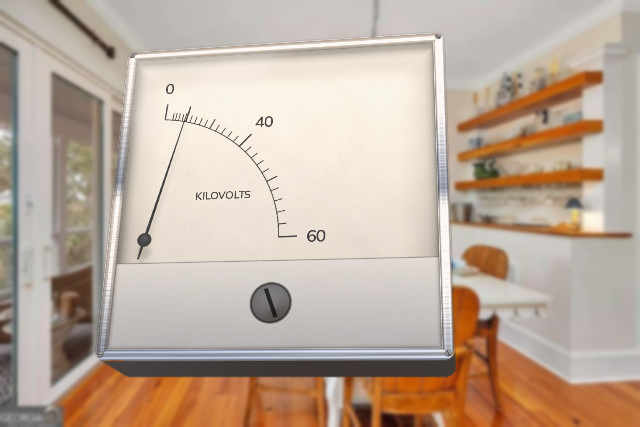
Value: {"value": 20, "unit": "kV"}
